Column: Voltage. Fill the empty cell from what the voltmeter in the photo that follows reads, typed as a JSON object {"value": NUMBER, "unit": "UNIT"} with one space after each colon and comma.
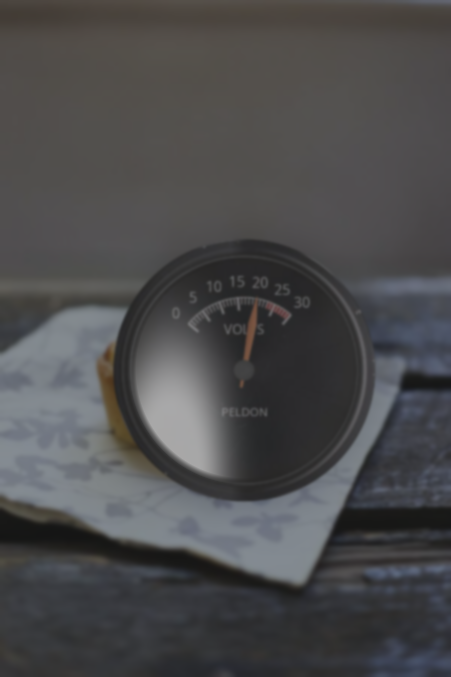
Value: {"value": 20, "unit": "V"}
